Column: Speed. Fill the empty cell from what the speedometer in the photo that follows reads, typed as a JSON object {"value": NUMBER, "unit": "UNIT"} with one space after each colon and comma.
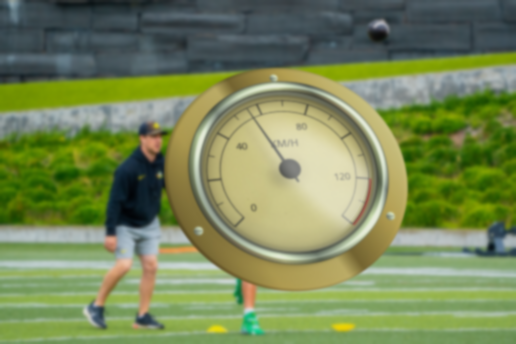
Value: {"value": 55, "unit": "km/h"}
